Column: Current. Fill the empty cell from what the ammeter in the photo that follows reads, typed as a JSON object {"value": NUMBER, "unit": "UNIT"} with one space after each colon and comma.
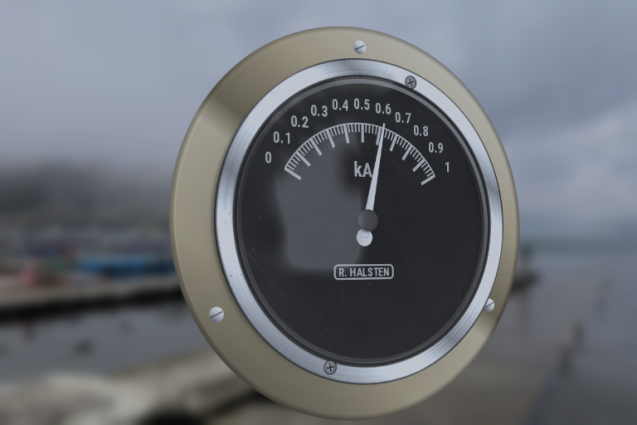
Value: {"value": 0.6, "unit": "kA"}
